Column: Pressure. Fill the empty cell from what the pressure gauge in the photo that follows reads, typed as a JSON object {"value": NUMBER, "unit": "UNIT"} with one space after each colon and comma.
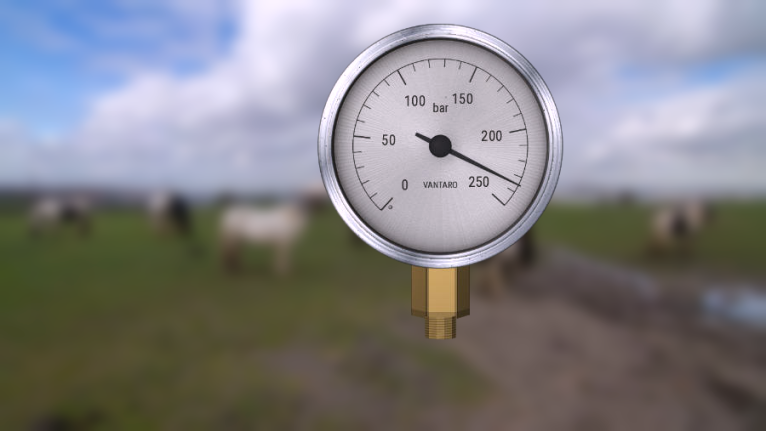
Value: {"value": 235, "unit": "bar"}
